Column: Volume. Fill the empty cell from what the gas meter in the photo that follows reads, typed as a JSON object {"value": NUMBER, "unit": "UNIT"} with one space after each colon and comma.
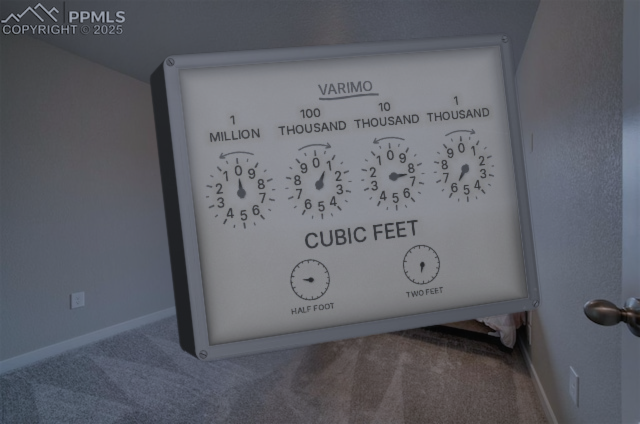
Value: {"value": 7600, "unit": "ft³"}
